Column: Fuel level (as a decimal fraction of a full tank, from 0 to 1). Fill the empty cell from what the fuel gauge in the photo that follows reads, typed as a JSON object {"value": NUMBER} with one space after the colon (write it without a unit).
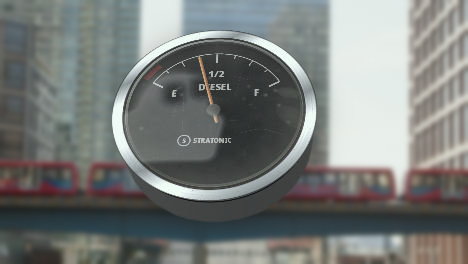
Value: {"value": 0.375}
